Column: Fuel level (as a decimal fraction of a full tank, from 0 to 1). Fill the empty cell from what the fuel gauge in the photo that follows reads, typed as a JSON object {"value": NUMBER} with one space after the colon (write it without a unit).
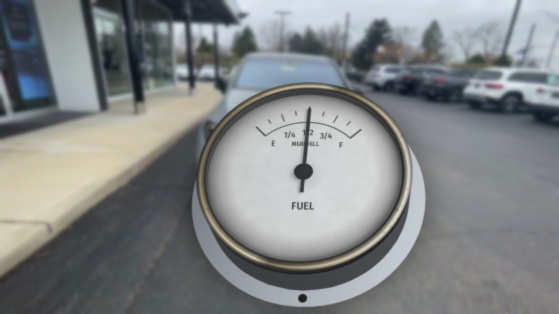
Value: {"value": 0.5}
